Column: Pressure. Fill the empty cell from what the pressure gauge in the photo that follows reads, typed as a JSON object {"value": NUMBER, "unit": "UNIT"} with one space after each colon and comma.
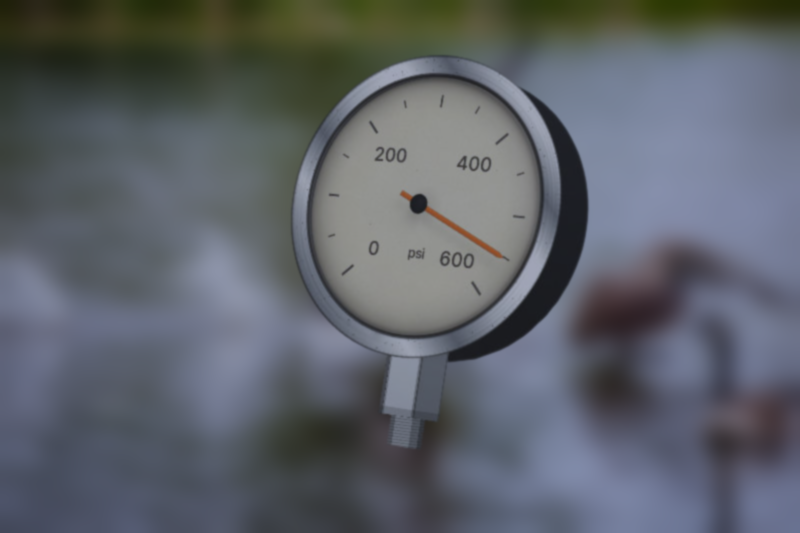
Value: {"value": 550, "unit": "psi"}
